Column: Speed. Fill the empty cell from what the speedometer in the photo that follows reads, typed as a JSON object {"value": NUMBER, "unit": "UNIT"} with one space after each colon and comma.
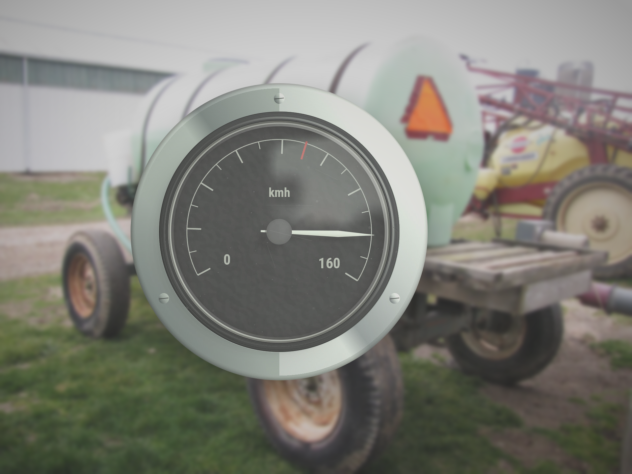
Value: {"value": 140, "unit": "km/h"}
